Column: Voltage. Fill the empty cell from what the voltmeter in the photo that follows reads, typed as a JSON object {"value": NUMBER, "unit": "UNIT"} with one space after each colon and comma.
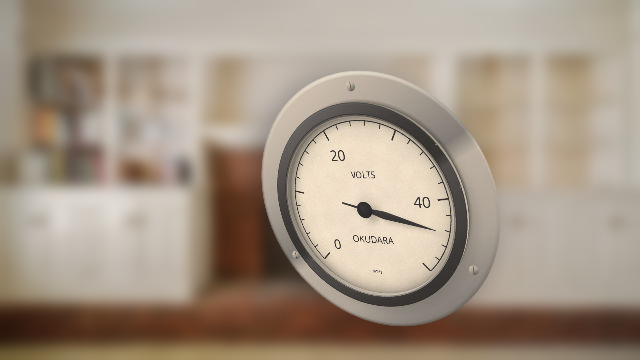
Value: {"value": 44, "unit": "V"}
